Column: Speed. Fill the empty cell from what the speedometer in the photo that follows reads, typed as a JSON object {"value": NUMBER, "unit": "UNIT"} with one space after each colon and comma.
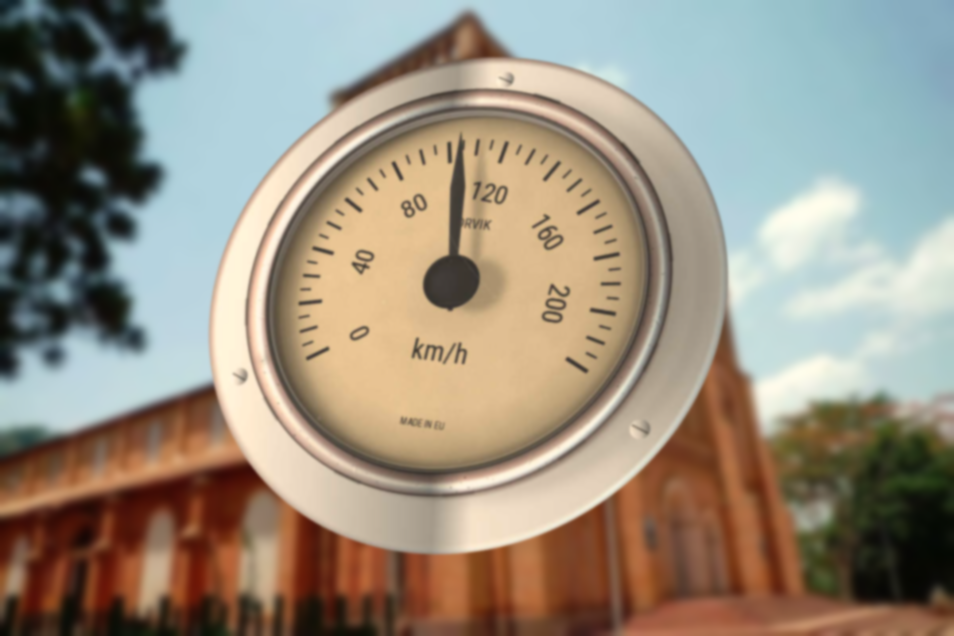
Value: {"value": 105, "unit": "km/h"}
